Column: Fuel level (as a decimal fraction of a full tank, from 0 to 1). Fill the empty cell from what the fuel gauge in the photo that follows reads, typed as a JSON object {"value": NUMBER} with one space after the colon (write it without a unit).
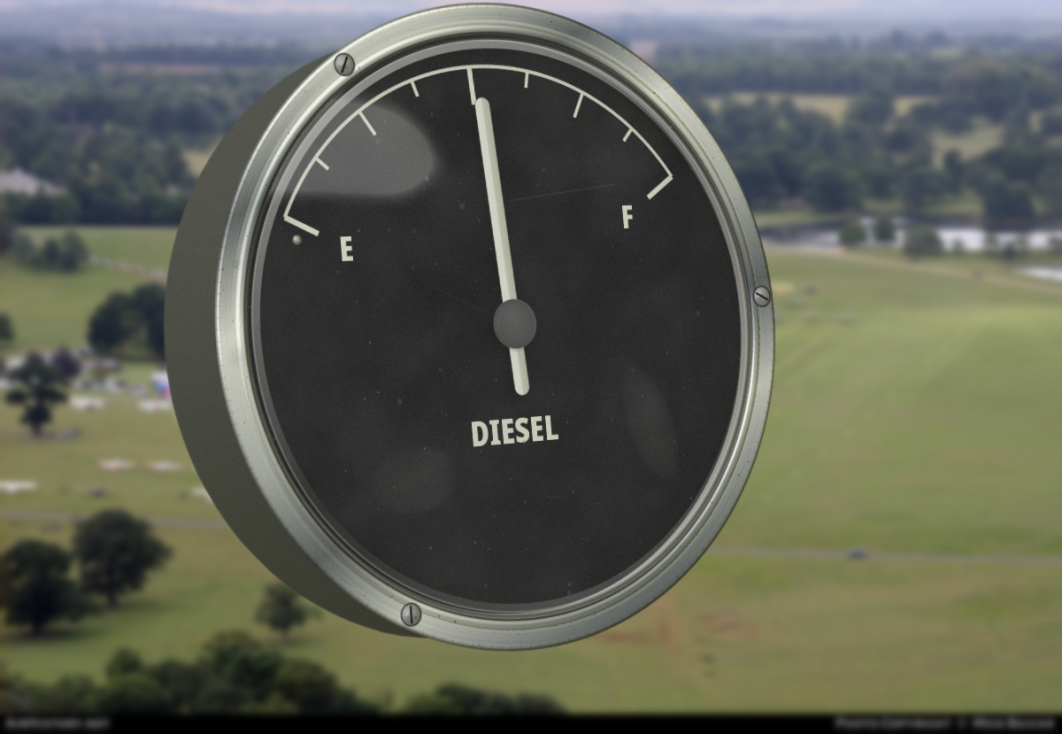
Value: {"value": 0.5}
